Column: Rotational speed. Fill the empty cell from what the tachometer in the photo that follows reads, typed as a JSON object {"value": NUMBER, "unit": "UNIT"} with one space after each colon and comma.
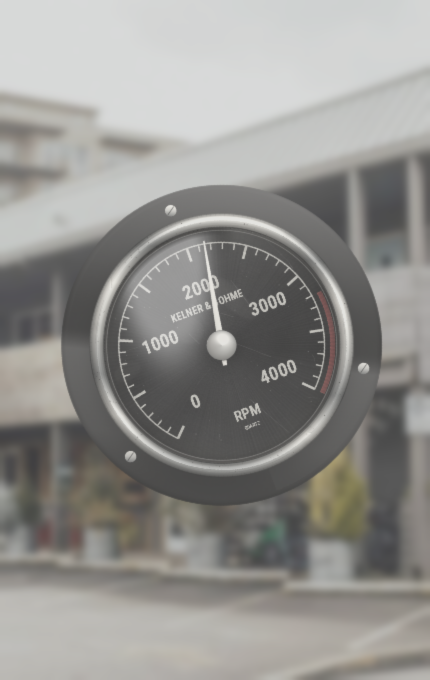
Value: {"value": 2150, "unit": "rpm"}
